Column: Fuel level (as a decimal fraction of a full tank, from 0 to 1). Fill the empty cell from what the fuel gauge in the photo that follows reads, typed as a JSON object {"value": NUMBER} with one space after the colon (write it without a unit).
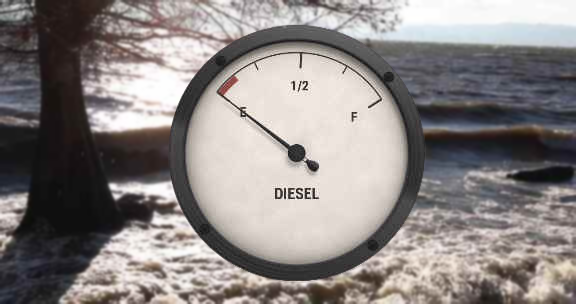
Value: {"value": 0}
